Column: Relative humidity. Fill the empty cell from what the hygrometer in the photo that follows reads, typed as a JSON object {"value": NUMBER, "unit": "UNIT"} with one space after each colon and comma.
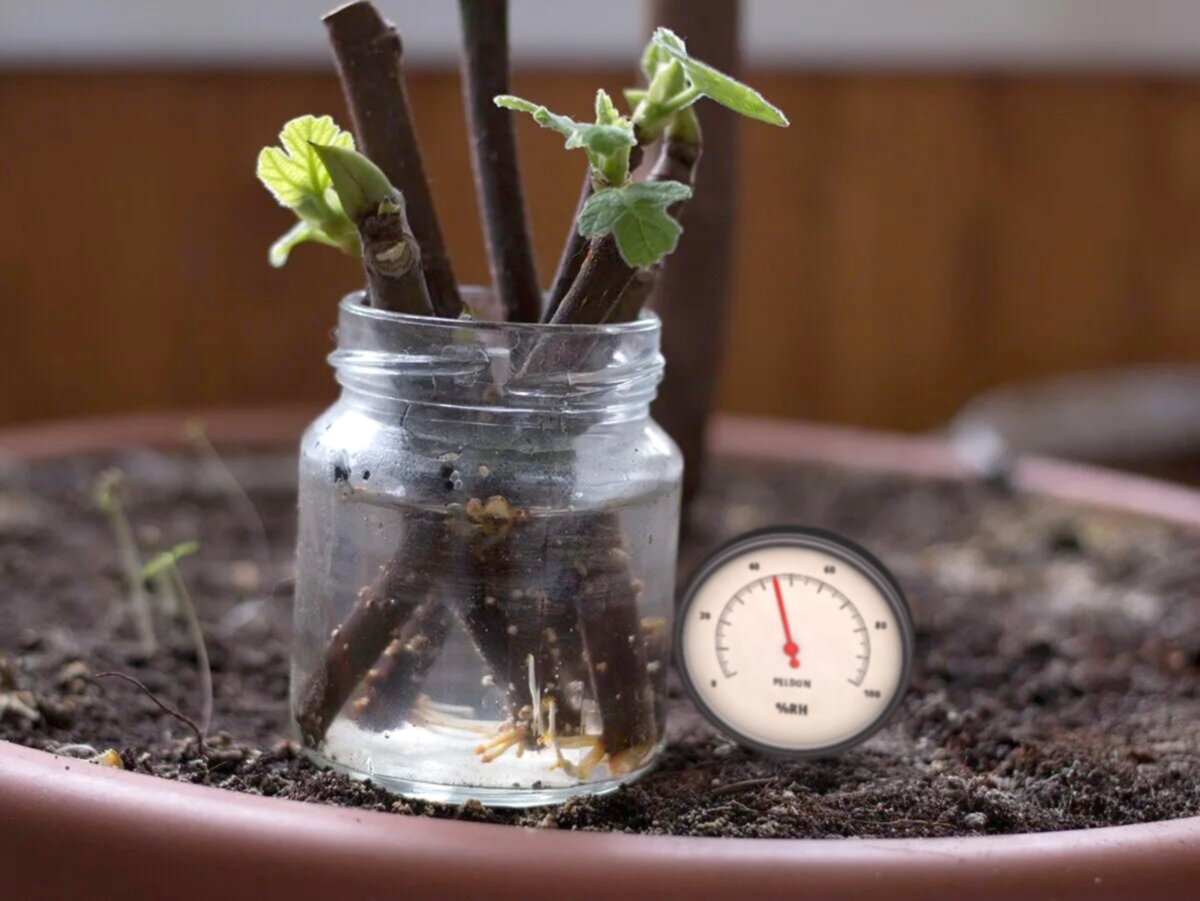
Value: {"value": 45, "unit": "%"}
